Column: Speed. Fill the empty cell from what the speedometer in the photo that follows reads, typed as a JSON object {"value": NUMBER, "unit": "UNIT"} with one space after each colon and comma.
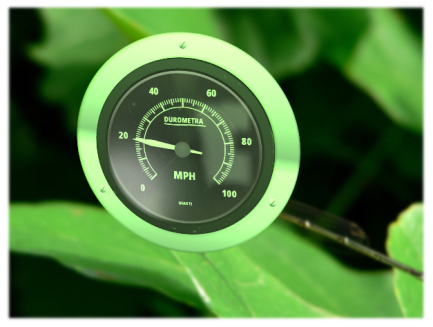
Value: {"value": 20, "unit": "mph"}
